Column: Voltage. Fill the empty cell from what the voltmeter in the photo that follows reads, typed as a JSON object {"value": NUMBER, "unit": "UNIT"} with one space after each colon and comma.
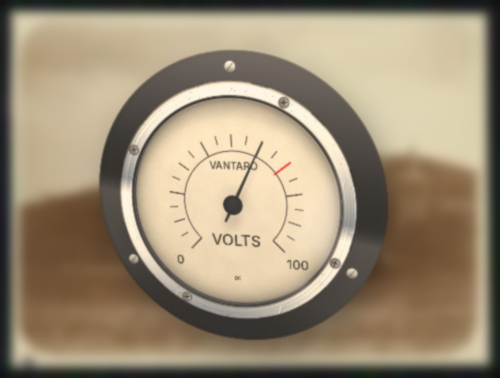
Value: {"value": 60, "unit": "V"}
